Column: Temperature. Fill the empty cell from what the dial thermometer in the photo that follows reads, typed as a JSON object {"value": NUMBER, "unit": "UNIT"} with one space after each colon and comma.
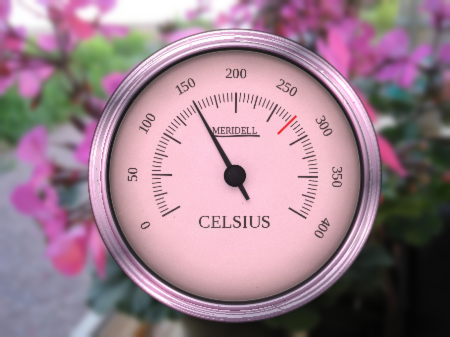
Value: {"value": 150, "unit": "°C"}
